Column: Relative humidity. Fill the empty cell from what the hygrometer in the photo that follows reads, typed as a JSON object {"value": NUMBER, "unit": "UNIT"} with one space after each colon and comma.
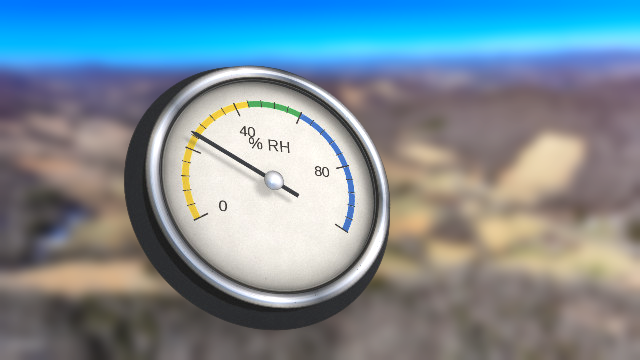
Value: {"value": 24, "unit": "%"}
